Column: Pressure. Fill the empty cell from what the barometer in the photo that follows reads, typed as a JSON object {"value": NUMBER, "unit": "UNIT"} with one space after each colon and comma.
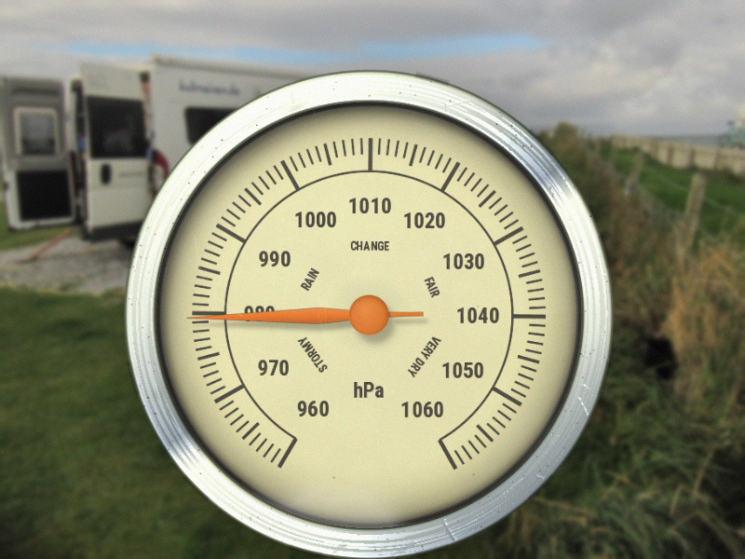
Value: {"value": 979.5, "unit": "hPa"}
